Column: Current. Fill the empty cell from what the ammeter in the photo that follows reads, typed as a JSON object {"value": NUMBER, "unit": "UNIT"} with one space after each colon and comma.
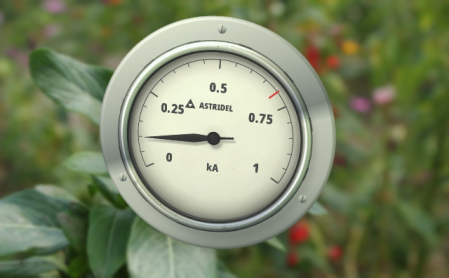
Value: {"value": 0.1, "unit": "kA"}
